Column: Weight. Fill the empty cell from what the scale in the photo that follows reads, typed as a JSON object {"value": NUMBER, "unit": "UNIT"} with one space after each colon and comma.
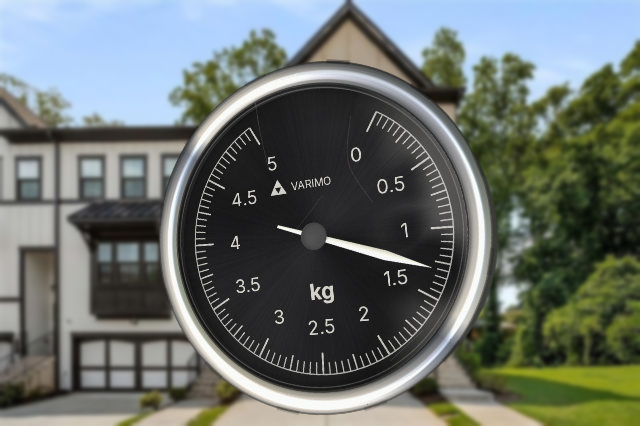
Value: {"value": 1.3, "unit": "kg"}
